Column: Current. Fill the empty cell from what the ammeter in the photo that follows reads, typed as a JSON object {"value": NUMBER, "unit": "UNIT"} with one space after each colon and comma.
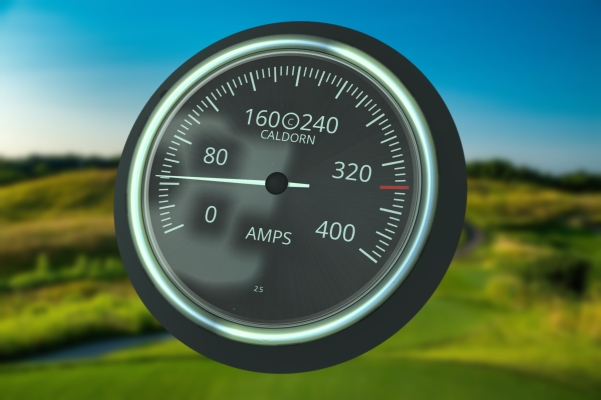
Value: {"value": 45, "unit": "A"}
